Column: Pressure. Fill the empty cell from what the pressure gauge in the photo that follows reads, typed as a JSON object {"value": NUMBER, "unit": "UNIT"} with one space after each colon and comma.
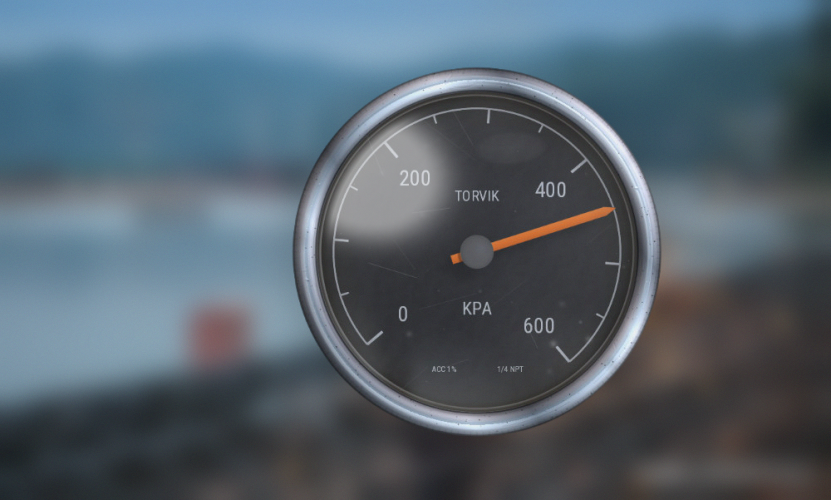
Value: {"value": 450, "unit": "kPa"}
